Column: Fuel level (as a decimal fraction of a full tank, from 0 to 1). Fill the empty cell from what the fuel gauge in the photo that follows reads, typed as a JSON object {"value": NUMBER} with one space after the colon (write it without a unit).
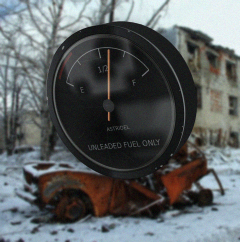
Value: {"value": 0.625}
